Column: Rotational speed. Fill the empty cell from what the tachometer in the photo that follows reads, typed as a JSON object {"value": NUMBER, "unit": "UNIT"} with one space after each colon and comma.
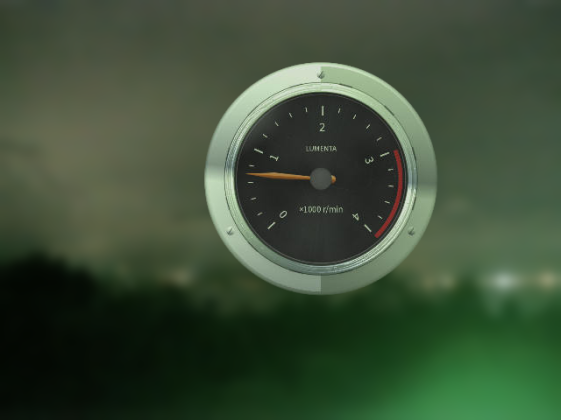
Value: {"value": 700, "unit": "rpm"}
